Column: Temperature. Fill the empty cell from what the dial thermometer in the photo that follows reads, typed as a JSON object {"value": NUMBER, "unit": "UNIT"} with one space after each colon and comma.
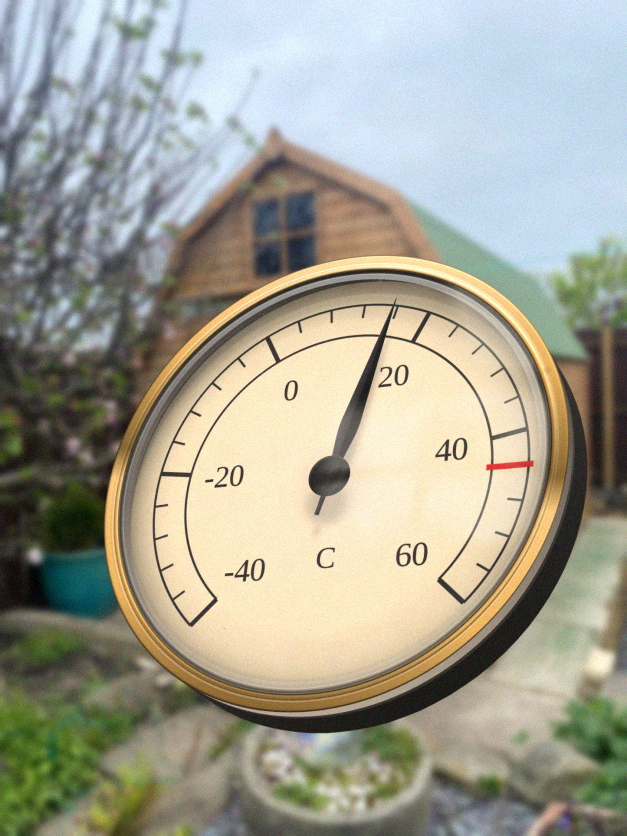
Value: {"value": 16, "unit": "°C"}
